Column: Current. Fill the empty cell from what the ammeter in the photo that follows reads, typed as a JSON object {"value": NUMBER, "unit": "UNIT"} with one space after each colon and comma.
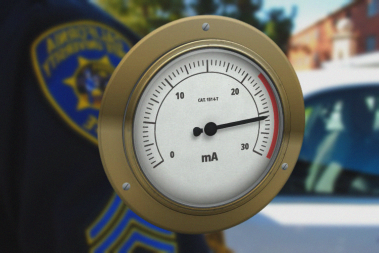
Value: {"value": 25.5, "unit": "mA"}
